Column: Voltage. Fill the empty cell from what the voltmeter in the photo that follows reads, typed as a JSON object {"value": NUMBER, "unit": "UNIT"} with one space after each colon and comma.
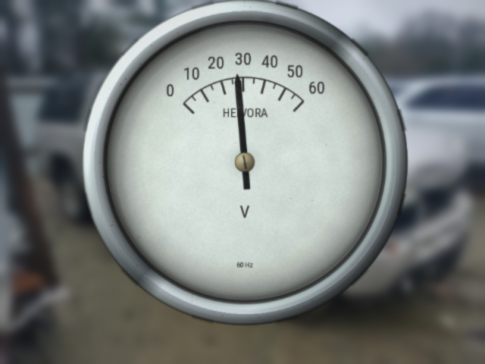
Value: {"value": 27.5, "unit": "V"}
